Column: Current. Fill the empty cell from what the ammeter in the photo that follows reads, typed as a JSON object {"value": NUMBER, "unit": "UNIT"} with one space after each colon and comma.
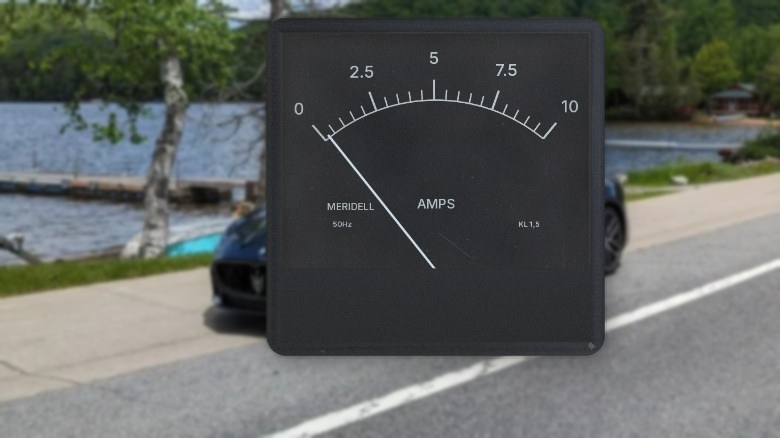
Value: {"value": 0.25, "unit": "A"}
